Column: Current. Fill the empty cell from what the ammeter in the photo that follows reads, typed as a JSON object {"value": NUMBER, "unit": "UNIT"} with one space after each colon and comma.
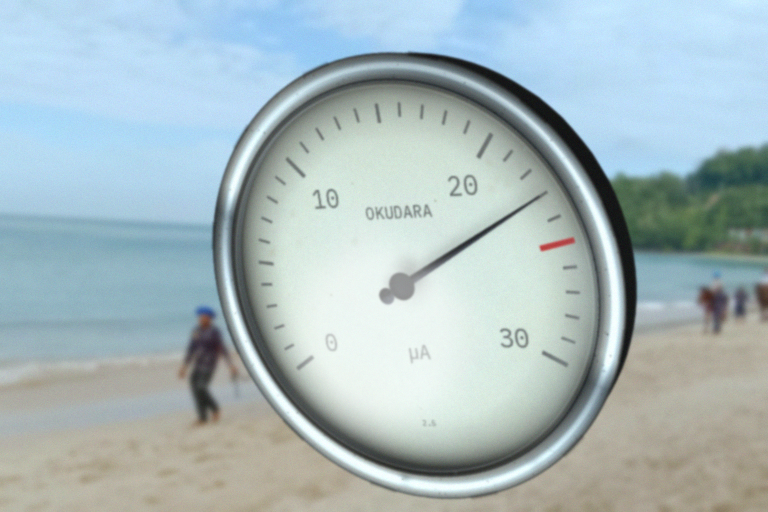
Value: {"value": 23, "unit": "µA"}
